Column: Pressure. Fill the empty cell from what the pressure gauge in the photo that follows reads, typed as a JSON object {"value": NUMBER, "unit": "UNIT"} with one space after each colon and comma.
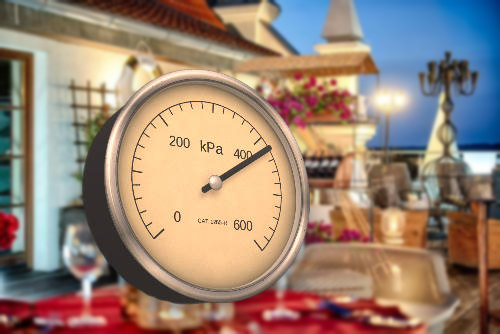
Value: {"value": 420, "unit": "kPa"}
